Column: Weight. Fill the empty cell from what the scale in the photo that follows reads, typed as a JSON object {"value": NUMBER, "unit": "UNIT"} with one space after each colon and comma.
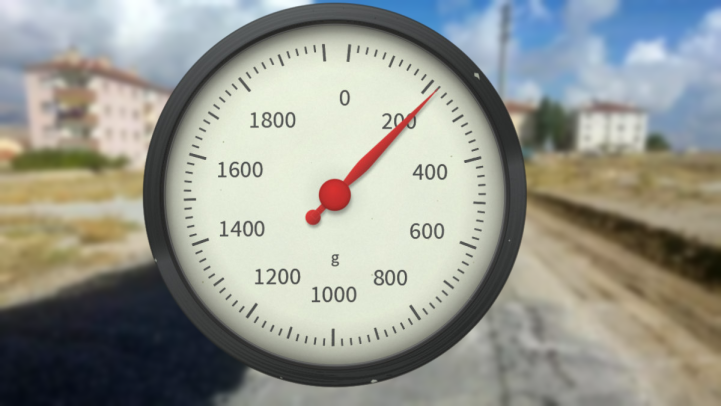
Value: {"value": 220, "unit": "g"}
